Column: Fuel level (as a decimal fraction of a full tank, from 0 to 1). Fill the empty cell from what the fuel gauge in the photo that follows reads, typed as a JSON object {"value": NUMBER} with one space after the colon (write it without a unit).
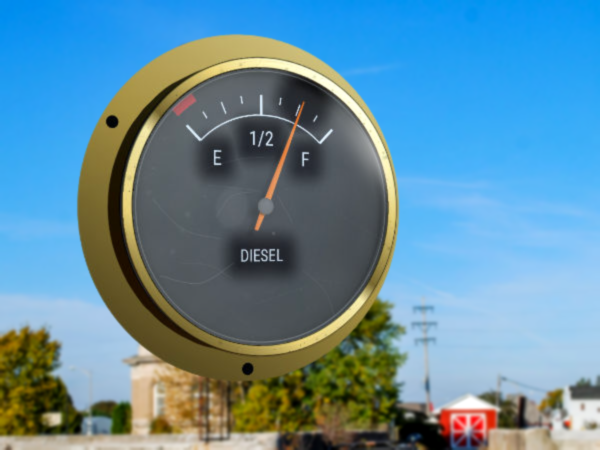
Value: {"value": 0.75}
